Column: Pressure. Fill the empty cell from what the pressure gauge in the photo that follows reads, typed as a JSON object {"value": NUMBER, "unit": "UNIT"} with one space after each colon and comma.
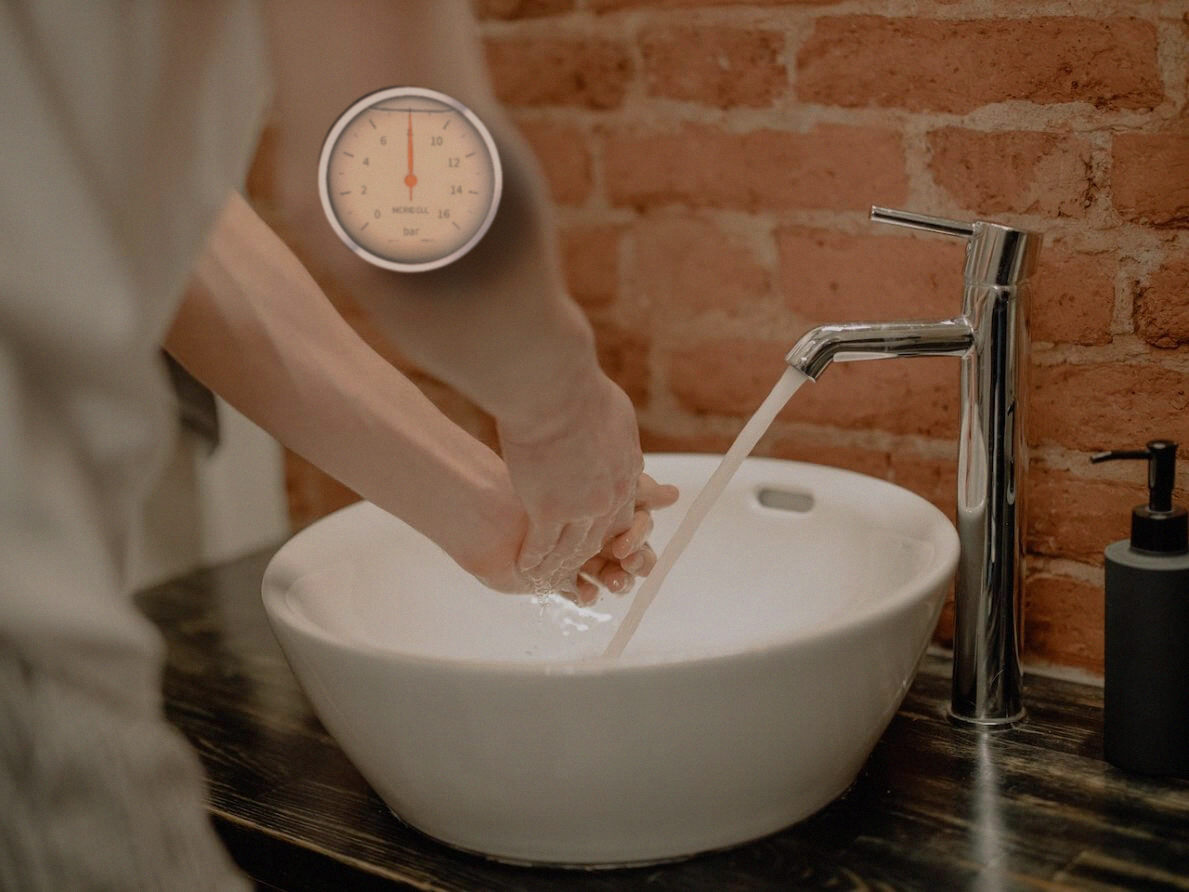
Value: {"value": 8, "unit": "bar"}
